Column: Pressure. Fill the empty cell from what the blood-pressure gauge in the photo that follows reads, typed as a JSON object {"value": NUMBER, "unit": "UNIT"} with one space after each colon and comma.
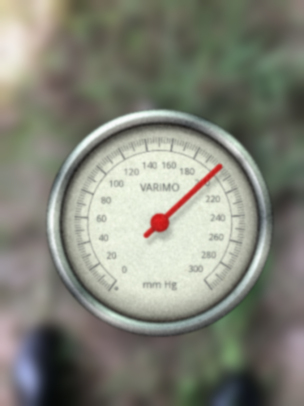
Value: {"value": 200, "unit": "mmHg"}
